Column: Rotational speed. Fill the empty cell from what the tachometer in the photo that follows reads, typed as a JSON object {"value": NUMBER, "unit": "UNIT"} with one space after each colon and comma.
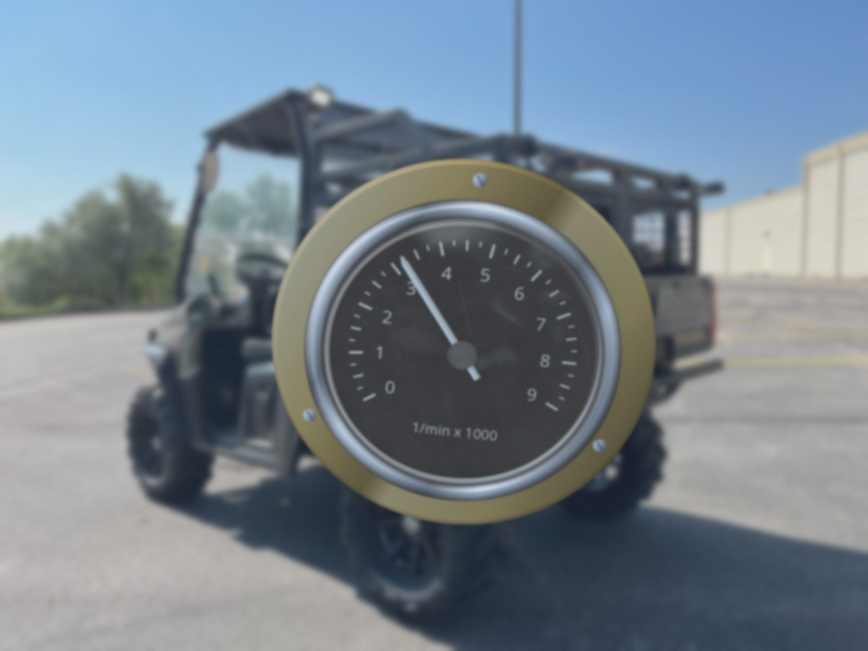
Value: {"value": 3250, "unit": "rpm"}
